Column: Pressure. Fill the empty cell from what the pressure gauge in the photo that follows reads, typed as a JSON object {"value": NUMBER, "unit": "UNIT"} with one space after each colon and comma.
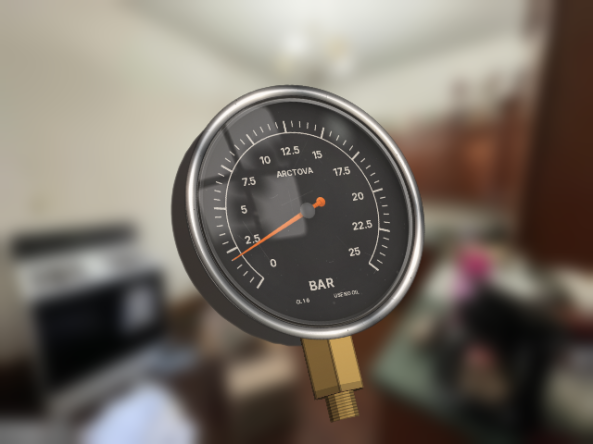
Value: {"value": 2, "unit": "bar"}
